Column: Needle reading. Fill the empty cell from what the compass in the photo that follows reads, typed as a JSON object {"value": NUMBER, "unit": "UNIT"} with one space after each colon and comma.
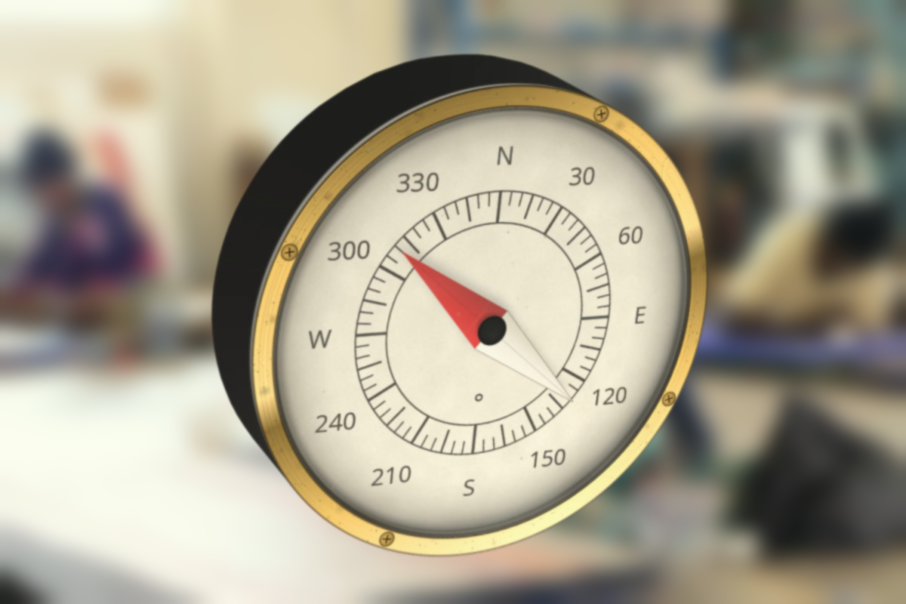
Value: {"value": 310, "unit": "°"}
